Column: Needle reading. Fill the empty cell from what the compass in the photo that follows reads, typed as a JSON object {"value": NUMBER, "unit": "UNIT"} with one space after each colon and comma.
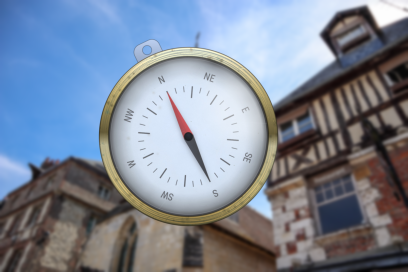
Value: {"value": 0, "unit": "°"}
